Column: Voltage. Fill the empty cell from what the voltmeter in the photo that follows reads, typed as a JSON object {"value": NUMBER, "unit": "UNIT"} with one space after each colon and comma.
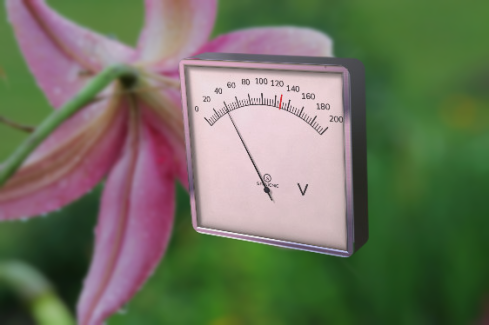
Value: {"value": 40, "unit": "V"}
